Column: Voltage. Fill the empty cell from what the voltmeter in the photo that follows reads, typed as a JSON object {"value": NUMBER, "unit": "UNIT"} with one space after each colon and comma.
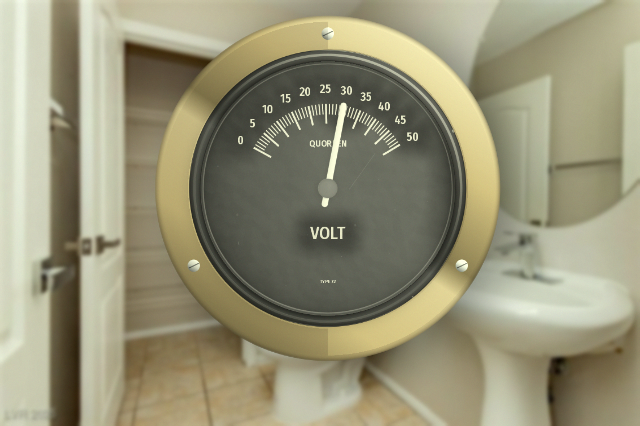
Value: {"value": 30, "unit": "V"}
